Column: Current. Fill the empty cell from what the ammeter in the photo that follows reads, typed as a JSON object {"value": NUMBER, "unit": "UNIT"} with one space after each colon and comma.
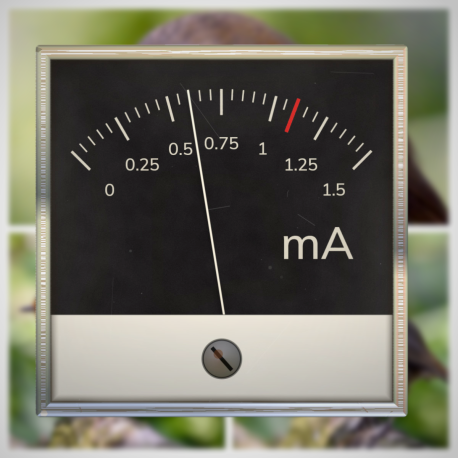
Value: {"value": 0.6, "unit": "mA"}
